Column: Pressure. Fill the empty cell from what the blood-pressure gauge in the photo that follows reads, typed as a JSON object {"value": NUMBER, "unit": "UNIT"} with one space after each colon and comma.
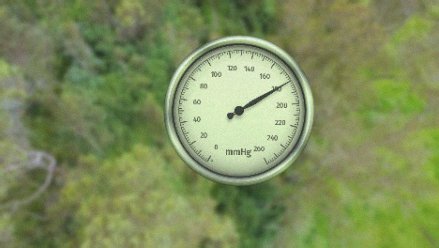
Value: {"value": 180, "unit": "mmHg"}
